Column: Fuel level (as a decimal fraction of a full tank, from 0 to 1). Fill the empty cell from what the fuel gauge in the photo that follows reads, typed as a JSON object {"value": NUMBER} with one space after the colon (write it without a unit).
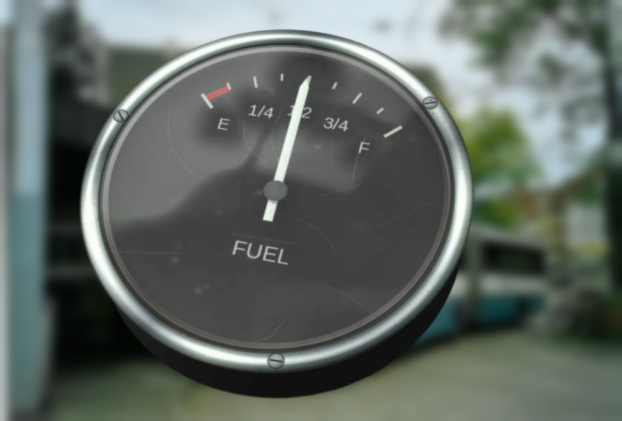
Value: {"value": 0.5}
